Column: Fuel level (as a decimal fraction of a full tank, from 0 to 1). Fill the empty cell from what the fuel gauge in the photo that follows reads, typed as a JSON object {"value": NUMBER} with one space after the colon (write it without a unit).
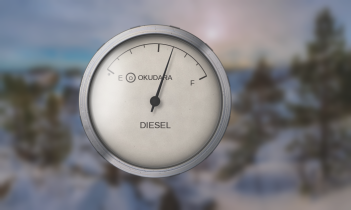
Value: {"value": 0.625}
